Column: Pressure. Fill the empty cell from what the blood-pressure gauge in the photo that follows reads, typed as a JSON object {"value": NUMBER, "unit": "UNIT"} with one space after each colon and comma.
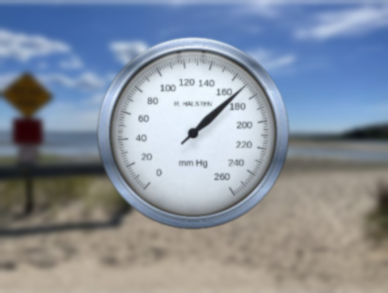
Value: {"value": 170, "unit": "mmHg"}
